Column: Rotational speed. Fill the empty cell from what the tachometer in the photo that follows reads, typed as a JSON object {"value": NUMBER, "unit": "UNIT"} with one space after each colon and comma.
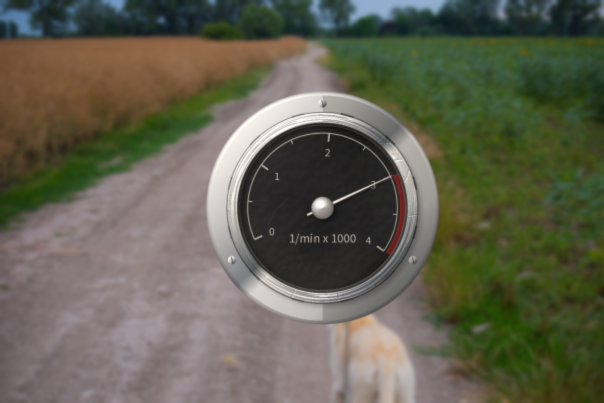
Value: {"value": 3000, "unit": "rpm"}
